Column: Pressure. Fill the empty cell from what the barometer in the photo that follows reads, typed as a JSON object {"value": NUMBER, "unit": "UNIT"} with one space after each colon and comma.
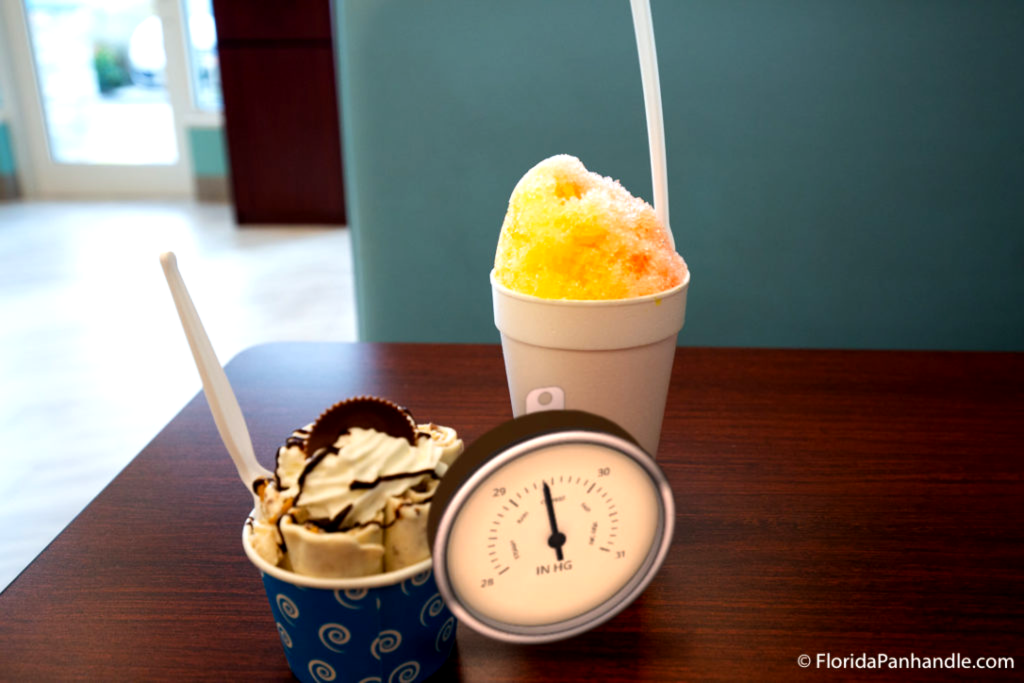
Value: {"value": 29.4, "unit": "inHg"}
